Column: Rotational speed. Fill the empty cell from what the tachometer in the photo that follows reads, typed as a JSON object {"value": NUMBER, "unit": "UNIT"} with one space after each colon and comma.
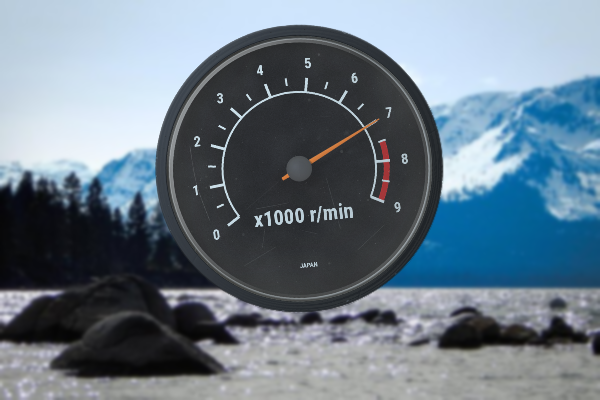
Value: {"value": 7000, "unit": "rpm"}
